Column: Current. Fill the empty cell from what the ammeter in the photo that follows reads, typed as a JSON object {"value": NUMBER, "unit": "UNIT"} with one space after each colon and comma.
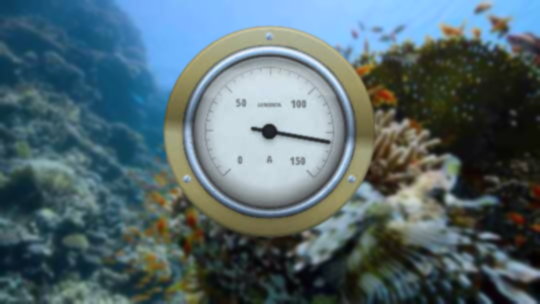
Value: {"value": 130, "unit": "A"}
